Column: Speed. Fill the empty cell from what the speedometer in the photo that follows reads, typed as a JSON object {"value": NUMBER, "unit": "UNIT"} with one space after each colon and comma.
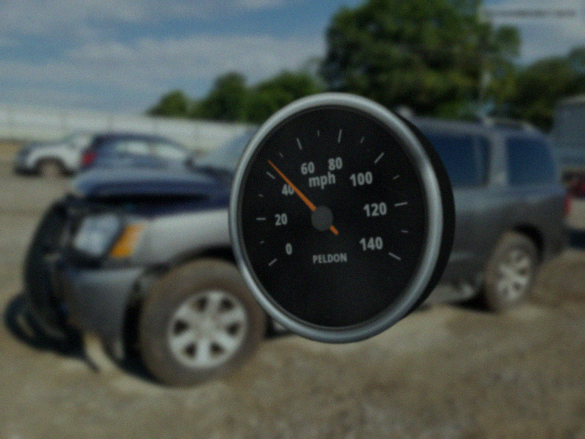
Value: {"value": 45, "unit": "mph"}
